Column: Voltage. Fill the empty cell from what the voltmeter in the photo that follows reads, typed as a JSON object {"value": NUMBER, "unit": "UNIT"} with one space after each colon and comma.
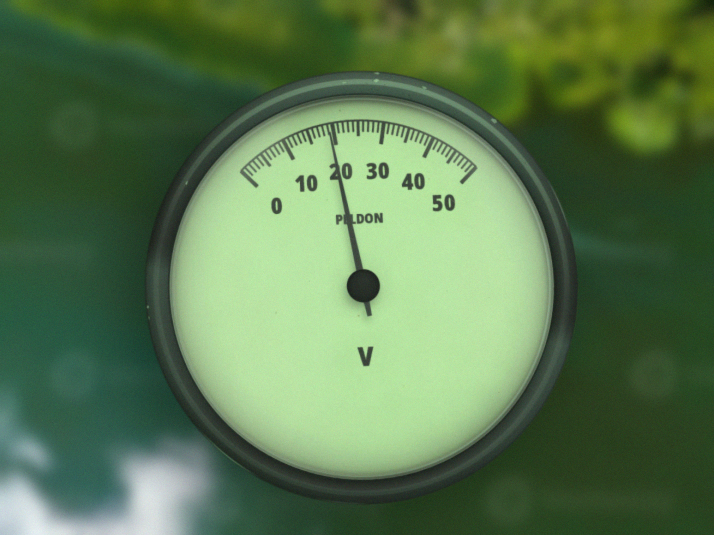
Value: {"value": 19, "unit": "V"}
